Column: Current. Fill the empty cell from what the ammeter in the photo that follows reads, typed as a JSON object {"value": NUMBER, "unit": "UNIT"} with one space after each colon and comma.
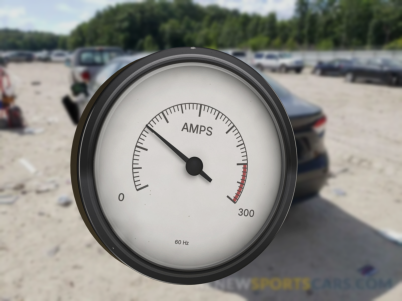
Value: {"value": 75, "unit": "A"}
